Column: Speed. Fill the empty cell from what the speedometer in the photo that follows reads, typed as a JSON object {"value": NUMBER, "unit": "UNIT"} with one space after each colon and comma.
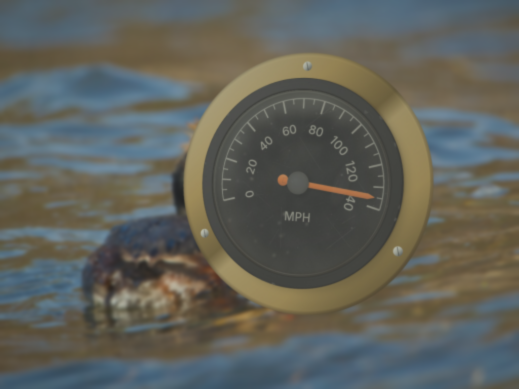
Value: {"value": 135, "unit": "mph"}
